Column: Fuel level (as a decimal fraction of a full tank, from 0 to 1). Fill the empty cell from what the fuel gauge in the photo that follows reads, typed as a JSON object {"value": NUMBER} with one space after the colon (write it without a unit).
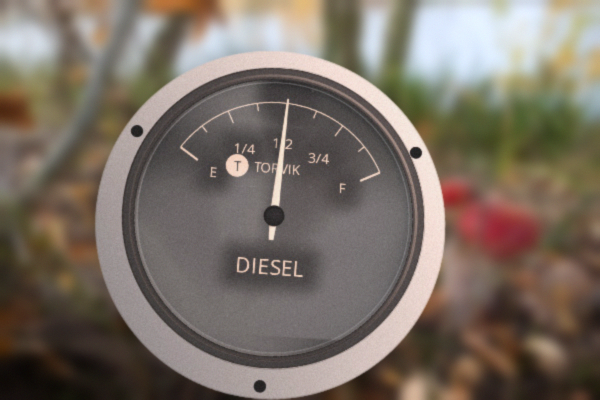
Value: {"value": 0.5}
